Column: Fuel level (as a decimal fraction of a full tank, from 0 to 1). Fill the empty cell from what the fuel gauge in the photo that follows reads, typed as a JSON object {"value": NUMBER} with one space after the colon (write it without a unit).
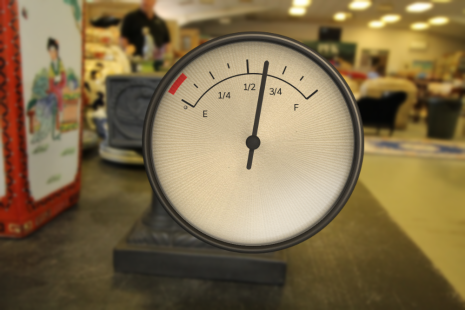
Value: {"value": 0.625}
